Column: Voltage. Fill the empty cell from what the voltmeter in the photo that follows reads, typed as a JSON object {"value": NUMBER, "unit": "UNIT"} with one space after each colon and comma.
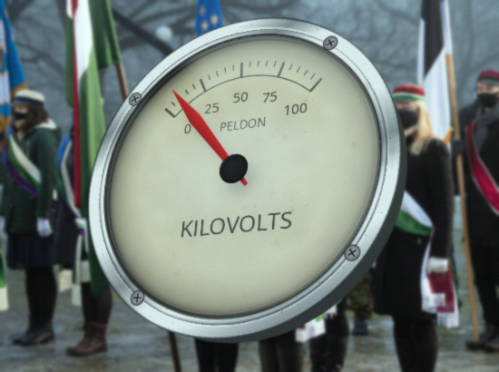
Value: {"value": 10, "unit": "kV"}
